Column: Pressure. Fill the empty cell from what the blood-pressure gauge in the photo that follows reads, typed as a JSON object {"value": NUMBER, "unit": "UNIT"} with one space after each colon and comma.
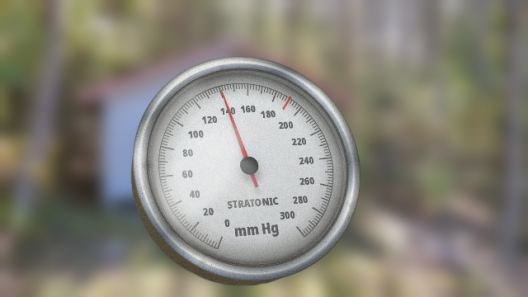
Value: {"value": 140, "unit": "mmHg"}
